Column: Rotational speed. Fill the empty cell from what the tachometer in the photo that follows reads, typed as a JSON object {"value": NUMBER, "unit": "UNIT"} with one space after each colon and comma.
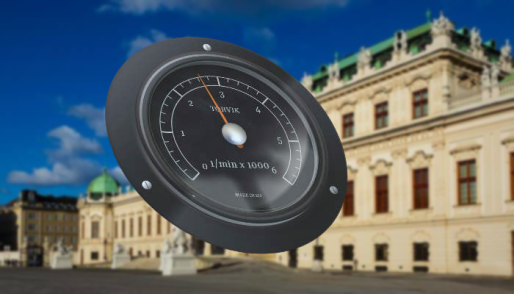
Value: {"value": 2600, "unit": "rpm"}
